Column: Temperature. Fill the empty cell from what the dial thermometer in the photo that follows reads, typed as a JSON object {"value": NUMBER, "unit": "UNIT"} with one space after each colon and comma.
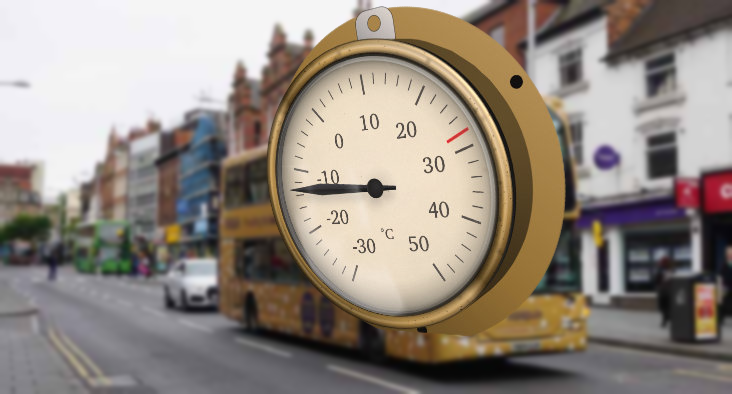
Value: {"value": -13, "unit": "°C"}
